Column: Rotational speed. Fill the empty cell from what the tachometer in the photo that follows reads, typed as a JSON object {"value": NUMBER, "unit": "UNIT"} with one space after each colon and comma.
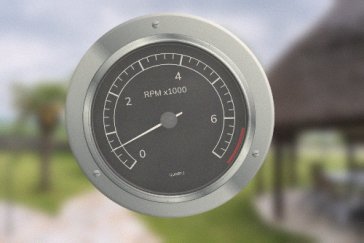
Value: {"value": 600, "unit": "rpm"}
